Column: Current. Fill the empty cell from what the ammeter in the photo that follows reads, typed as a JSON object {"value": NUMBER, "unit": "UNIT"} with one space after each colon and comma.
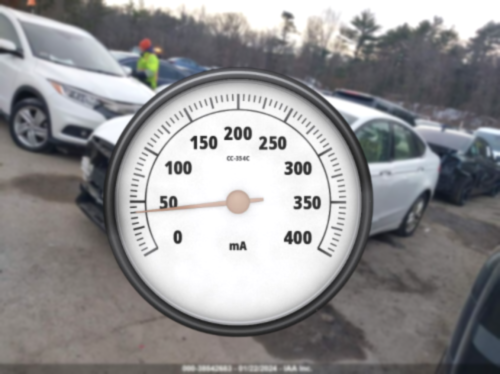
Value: {"value": 40, "unit": "mA"}
